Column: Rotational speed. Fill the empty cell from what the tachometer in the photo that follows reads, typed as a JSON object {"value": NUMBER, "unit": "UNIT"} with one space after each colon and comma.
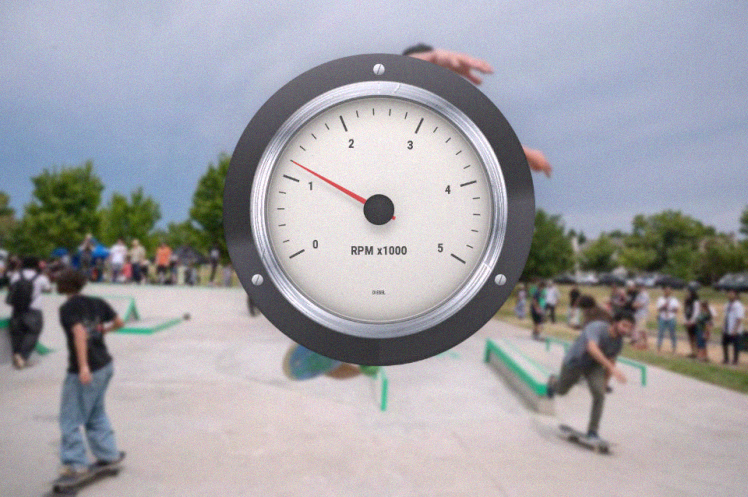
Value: {"value": 1200, "unit": "rpm"}
